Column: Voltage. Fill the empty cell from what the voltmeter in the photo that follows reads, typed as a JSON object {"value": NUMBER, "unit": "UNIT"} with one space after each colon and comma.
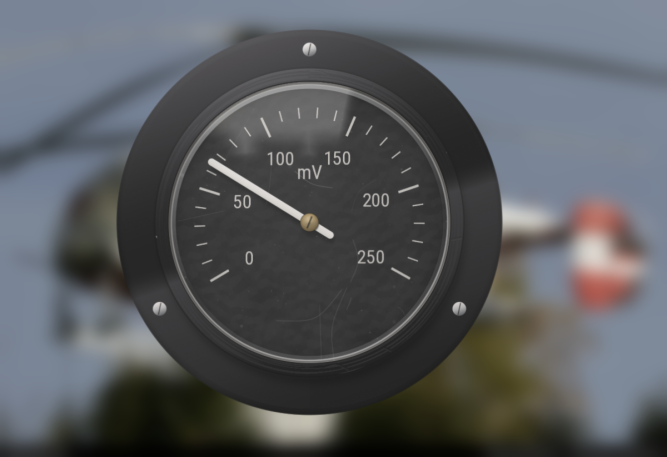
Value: {"value": 65, "unit": "mV"}
